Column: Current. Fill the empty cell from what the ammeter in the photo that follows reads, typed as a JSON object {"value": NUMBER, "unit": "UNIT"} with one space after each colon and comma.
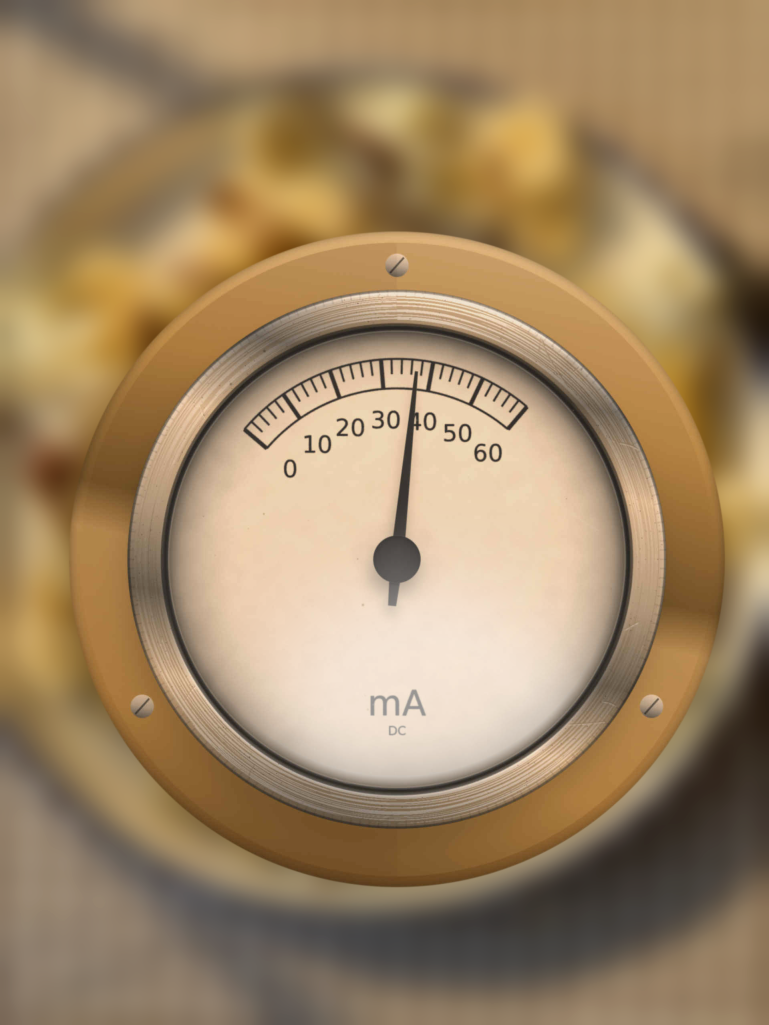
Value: {"value": 37, "unit": "mA"}
